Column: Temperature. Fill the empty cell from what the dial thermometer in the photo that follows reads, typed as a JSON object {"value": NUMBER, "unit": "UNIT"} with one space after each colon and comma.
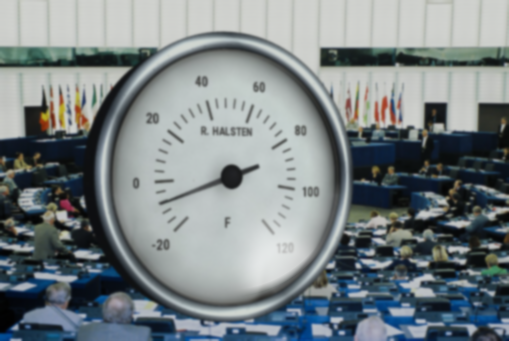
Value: {"value": -8, "unit": "°F"}
